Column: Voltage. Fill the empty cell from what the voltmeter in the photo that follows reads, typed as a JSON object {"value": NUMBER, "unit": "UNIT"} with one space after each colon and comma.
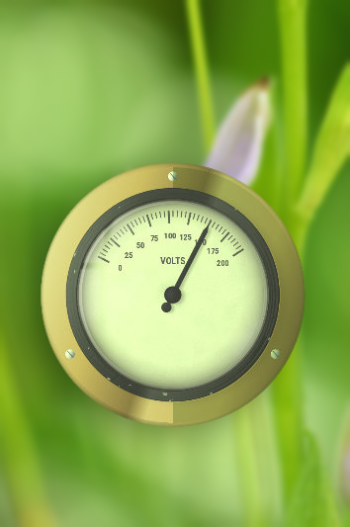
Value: {"value": 150, "unit": "V"}
